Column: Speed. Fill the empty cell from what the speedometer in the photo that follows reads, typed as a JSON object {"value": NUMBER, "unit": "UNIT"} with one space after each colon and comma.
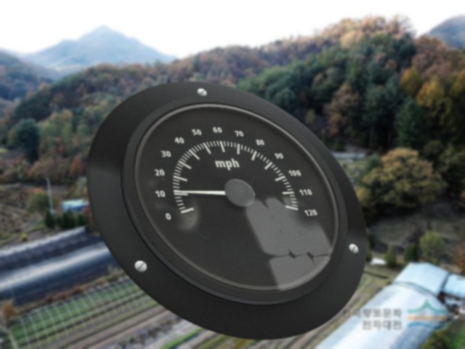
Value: {"value": 10, "unit": "mph"}
